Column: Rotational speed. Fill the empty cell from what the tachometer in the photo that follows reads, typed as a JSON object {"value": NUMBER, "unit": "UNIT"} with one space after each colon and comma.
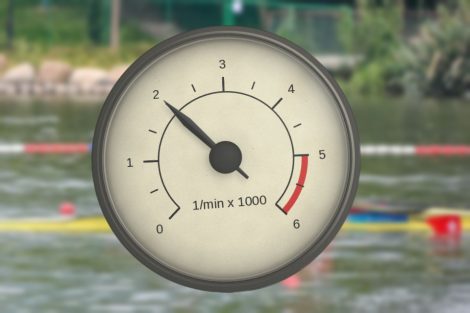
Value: {"value": 2000, "unit": "rpm"}
